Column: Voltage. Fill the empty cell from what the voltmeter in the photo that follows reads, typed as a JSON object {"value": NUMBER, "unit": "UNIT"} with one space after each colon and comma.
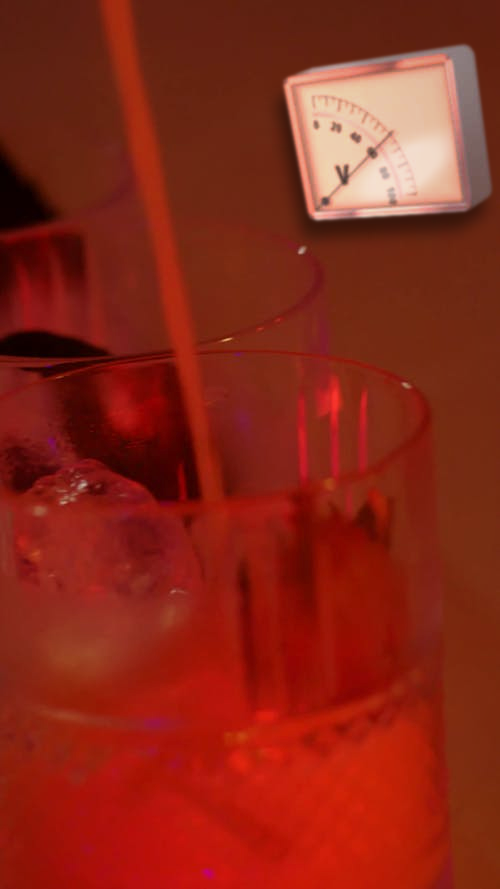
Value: {"value": 60, "unit": "V"}
